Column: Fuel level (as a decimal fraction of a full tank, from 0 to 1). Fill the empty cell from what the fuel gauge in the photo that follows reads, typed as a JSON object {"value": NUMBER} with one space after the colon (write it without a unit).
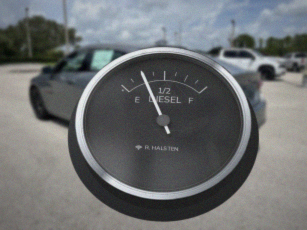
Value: {"value": 0.25}
